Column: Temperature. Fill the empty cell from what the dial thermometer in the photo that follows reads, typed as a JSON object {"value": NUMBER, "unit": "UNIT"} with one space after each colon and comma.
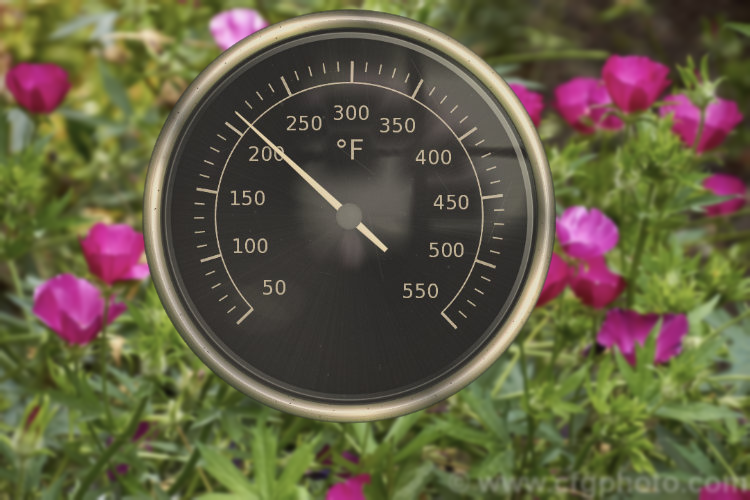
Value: {"value": 210, "unit": "°F"}
